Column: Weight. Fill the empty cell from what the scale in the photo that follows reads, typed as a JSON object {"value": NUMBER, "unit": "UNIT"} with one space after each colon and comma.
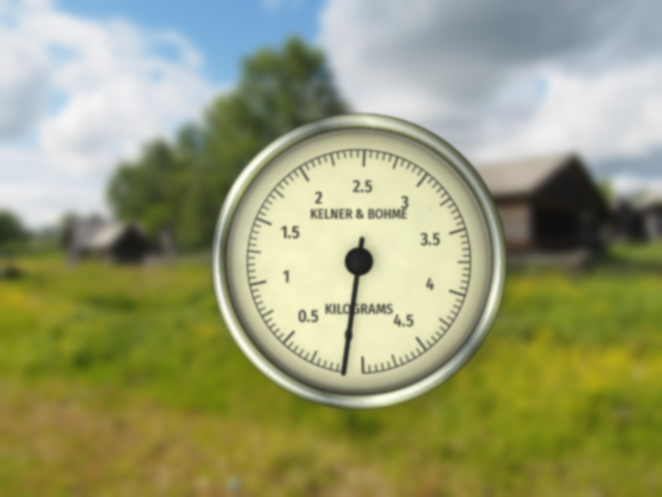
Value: {"value": 0, "unit": "kg"}
